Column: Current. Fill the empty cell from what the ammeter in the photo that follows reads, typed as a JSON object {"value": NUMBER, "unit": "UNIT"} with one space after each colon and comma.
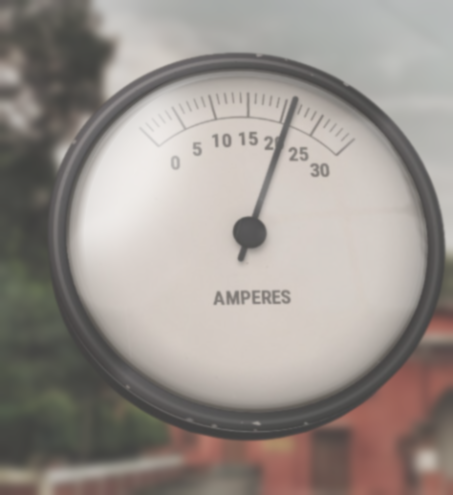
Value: {"value": 21, "unit": "A"}
